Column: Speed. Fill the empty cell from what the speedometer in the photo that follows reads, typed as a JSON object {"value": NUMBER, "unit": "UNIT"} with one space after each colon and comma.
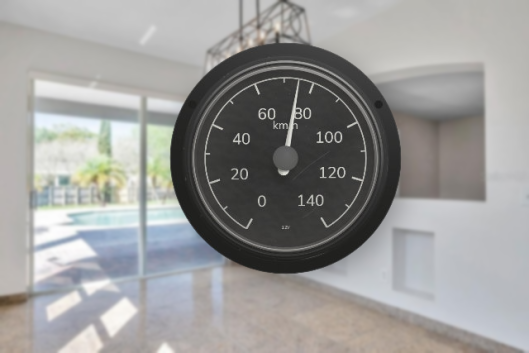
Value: {"value": 75, "unit": "km/h"}
